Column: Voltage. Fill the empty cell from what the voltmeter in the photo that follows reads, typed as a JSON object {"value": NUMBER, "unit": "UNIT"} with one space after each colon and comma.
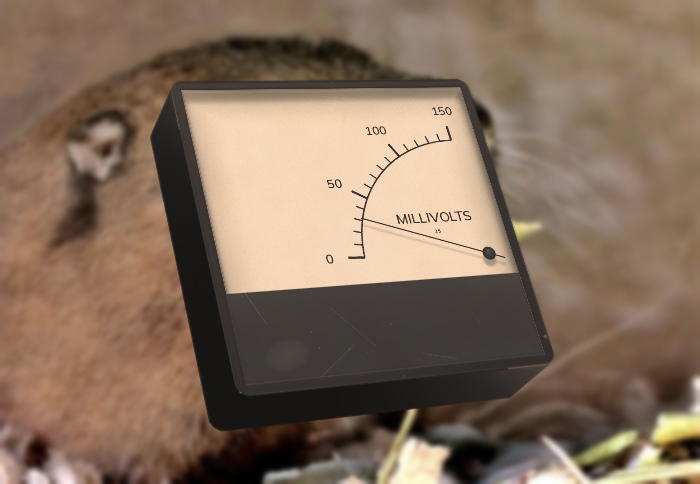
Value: {"value": 30, "unit": "mV"}
